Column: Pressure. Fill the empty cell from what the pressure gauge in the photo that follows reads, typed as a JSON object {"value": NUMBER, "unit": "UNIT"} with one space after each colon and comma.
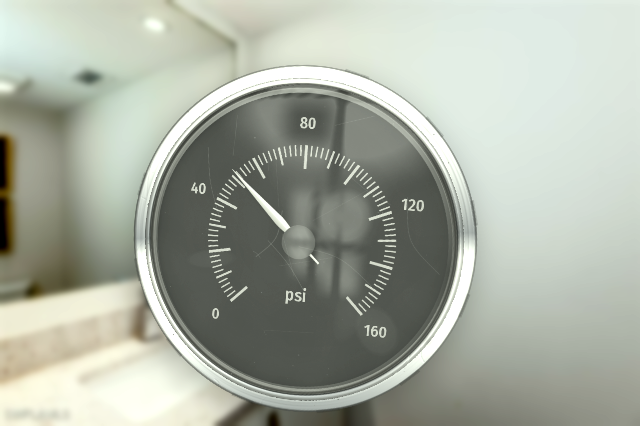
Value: {"value": 52, "unit": "psi"}
